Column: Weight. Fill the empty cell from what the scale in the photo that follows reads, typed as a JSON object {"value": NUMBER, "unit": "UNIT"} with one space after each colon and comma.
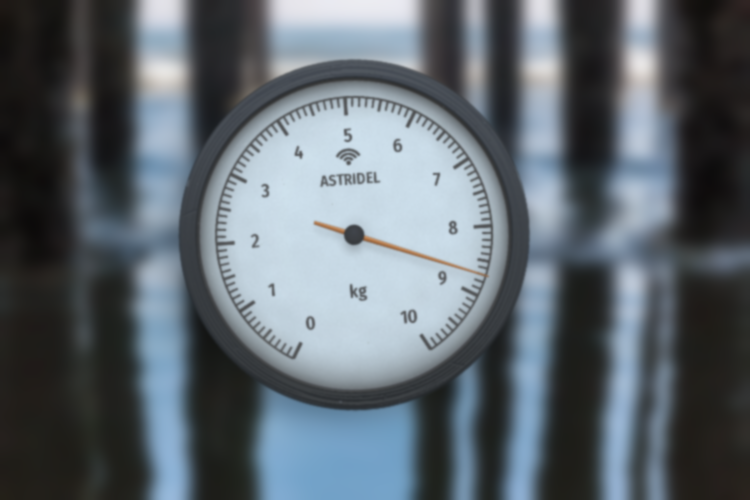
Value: {"value": 8.7, "unit": "kg"}
